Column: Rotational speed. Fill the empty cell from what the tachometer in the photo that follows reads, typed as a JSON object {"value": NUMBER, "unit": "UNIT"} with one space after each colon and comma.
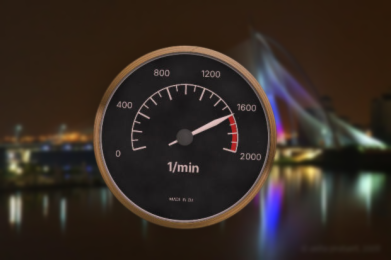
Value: {"value": 1600, "unit": "rpm"}
